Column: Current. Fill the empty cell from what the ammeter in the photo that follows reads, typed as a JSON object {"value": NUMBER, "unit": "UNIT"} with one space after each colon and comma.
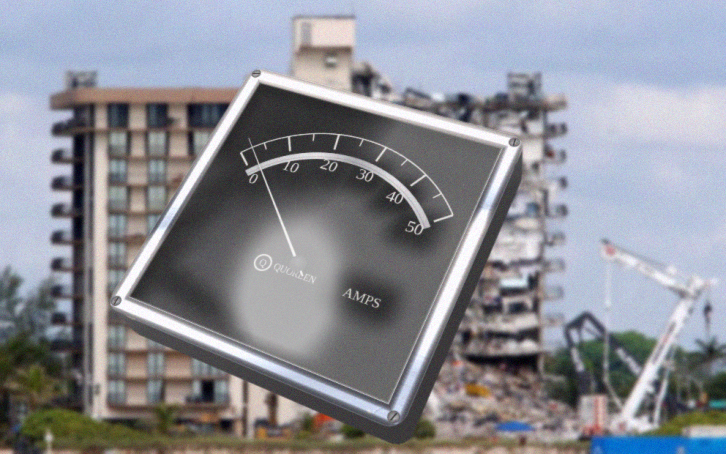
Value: {"value": 2.5, "unit": "A"}
